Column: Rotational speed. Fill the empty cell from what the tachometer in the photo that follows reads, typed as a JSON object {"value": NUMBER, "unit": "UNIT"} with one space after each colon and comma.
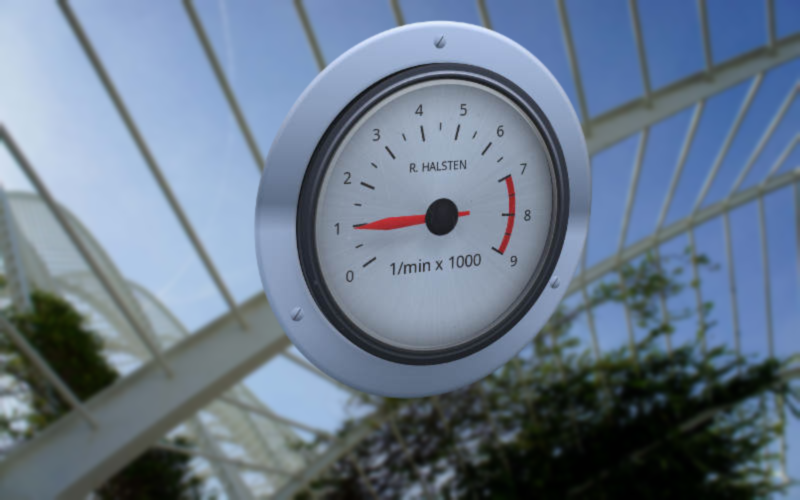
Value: {"value": 1000, "unit": "rpm"}
